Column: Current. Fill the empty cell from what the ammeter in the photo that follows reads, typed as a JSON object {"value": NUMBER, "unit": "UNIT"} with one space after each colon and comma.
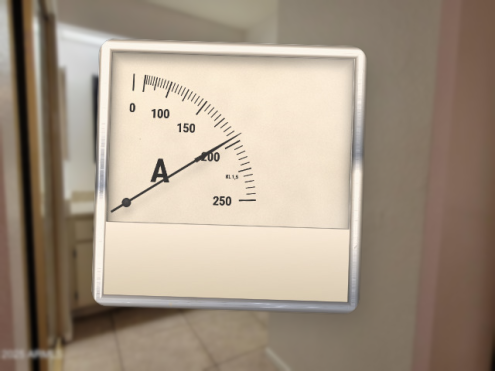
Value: {"value": 195, "unit": "A"}
